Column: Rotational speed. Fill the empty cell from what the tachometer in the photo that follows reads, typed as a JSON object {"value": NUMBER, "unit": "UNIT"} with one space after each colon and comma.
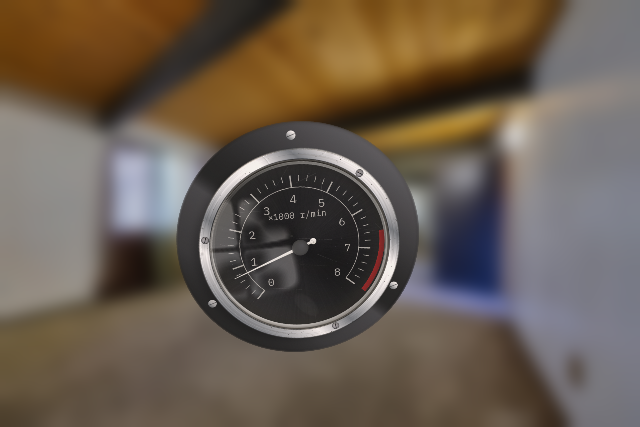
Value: {"value": 800, "unit": "rpm"}
